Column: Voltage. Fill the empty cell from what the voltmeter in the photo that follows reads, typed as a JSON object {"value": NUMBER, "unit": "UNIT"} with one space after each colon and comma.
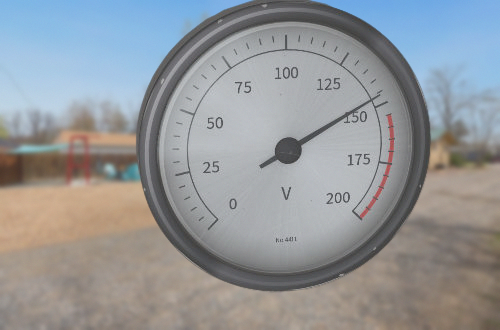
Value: {"value": 145, "unit": "V"}
